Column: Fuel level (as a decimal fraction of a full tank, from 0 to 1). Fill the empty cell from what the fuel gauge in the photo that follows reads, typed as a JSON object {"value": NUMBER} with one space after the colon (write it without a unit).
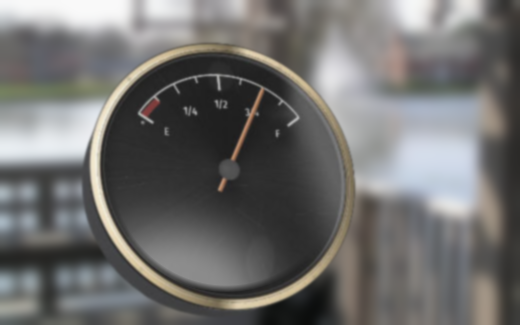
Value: {"value": 0.75}
